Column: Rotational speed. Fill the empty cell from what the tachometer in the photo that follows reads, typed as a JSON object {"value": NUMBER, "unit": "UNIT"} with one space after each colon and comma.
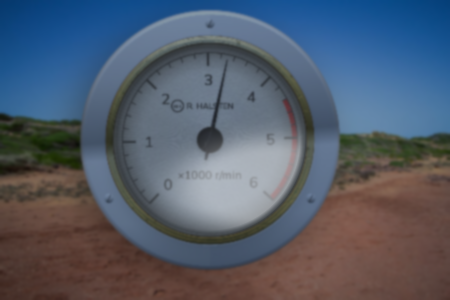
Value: {"value": 3300, "unit": "rpm"}
